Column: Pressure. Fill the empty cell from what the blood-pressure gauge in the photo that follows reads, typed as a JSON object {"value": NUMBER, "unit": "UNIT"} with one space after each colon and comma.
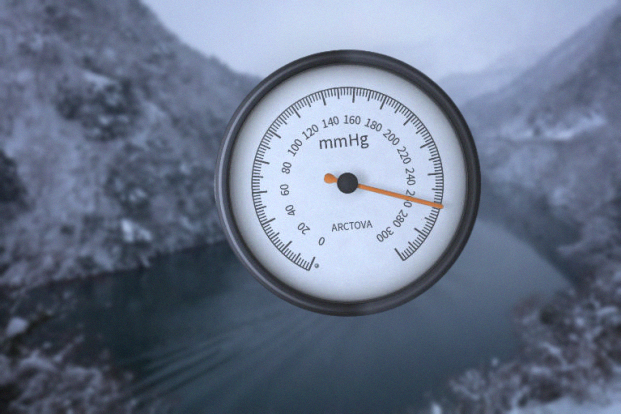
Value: {"value": 260, "unit": "mmHg"}
